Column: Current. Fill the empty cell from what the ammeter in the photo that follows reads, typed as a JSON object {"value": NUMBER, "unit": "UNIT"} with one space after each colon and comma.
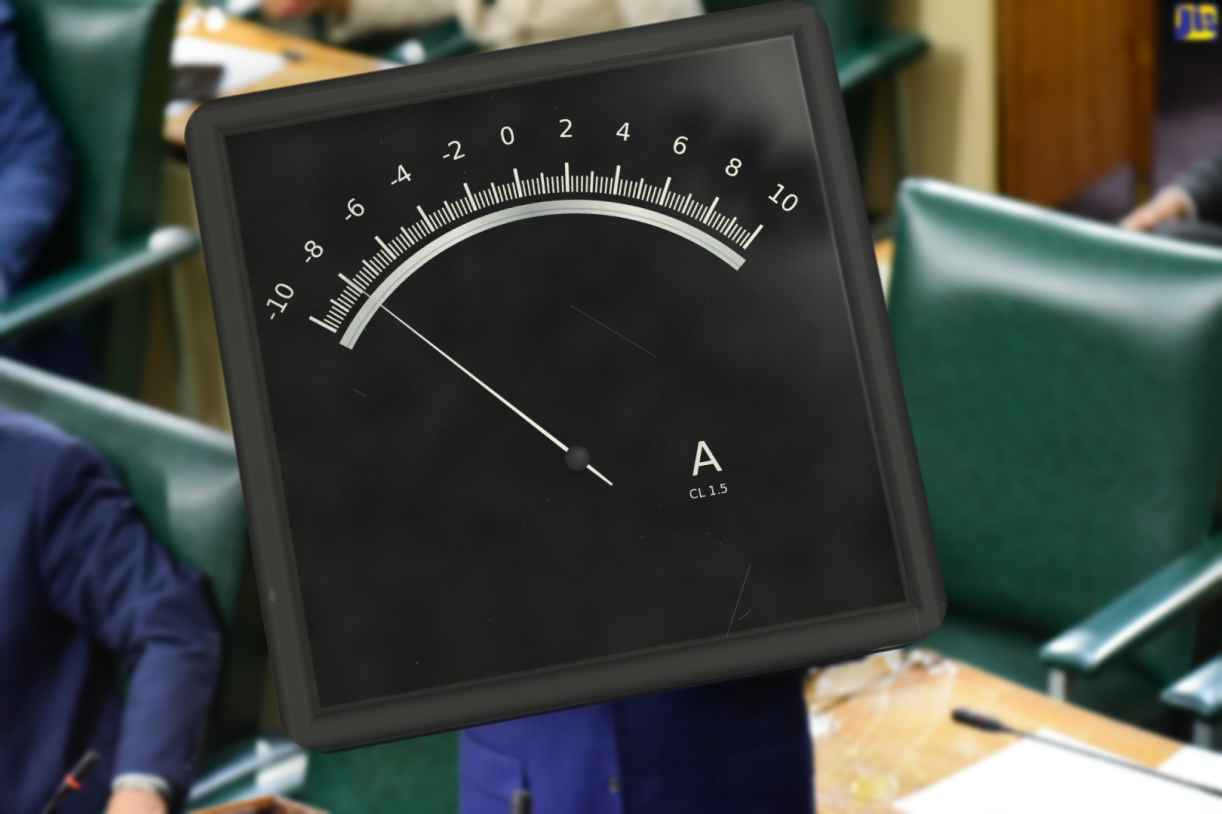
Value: {"value": -8, "unit": "A"}
